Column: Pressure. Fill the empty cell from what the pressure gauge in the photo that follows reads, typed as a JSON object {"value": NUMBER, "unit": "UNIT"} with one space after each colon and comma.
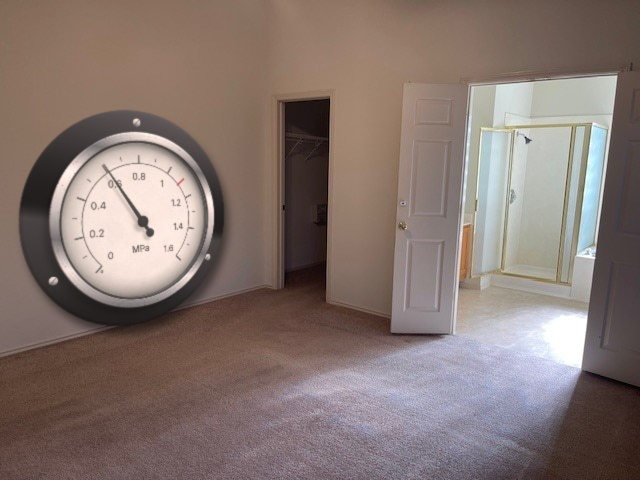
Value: {"value": 0.6, "unit": "MPa"}
